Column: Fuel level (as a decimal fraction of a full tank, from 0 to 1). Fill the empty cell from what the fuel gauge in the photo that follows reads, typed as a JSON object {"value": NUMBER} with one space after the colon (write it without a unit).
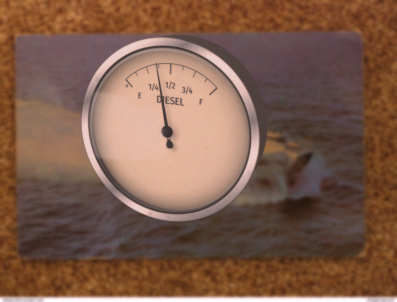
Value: {"value": 0.375}
